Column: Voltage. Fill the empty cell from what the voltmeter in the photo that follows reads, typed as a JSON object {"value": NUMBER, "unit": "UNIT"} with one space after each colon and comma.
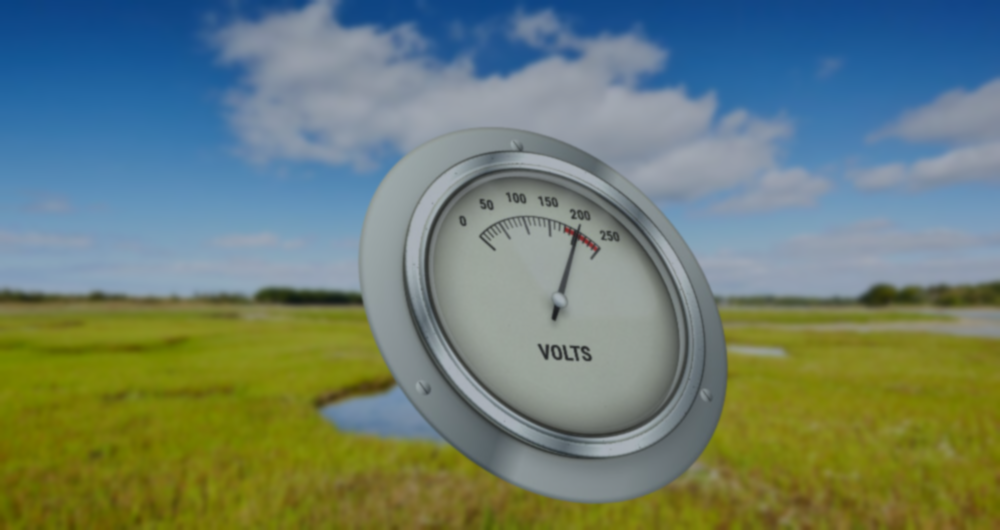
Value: {"value": 200, "unit": "V"}
